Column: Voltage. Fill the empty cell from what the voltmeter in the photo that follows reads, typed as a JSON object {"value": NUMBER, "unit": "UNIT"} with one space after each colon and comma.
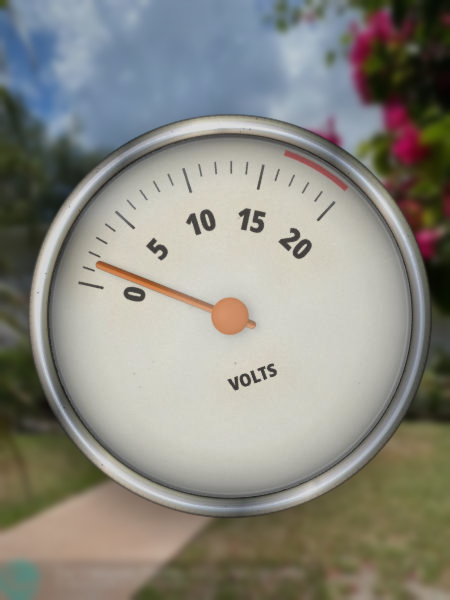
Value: {"value": 1.5, "unit": "V"}
